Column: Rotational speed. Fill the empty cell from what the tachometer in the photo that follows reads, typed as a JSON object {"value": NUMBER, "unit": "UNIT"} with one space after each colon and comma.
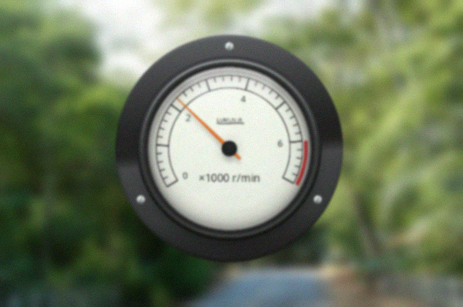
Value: {"value": 2200, "unit": "rpm"}
